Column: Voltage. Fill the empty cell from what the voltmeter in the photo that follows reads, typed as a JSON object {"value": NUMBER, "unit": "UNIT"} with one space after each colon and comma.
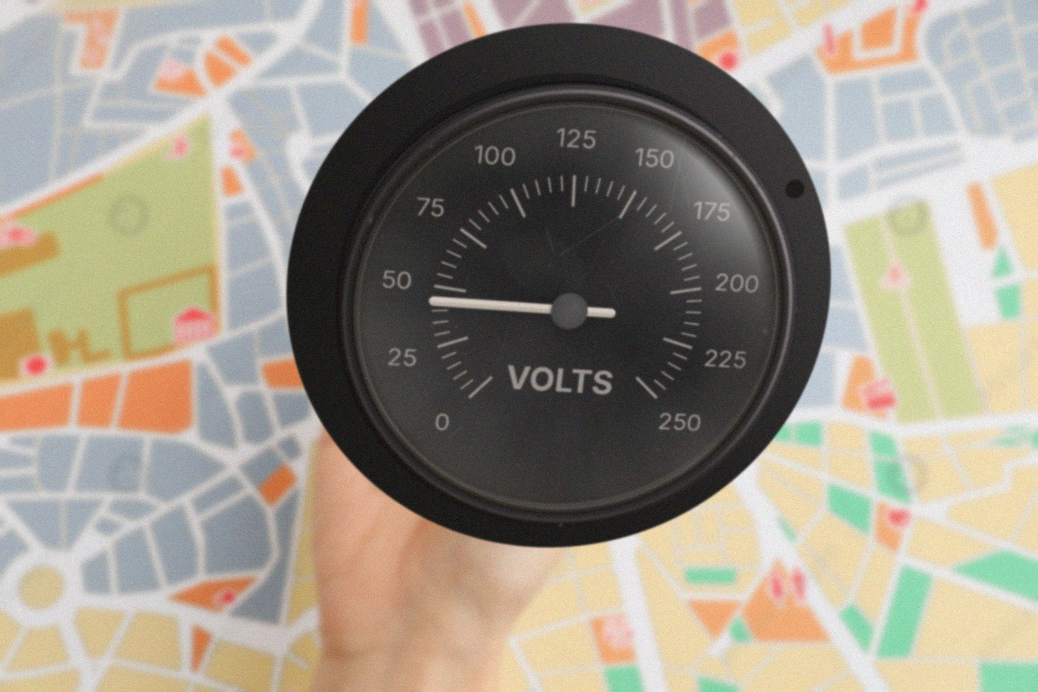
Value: {"value": 45, "unit": "V"}
